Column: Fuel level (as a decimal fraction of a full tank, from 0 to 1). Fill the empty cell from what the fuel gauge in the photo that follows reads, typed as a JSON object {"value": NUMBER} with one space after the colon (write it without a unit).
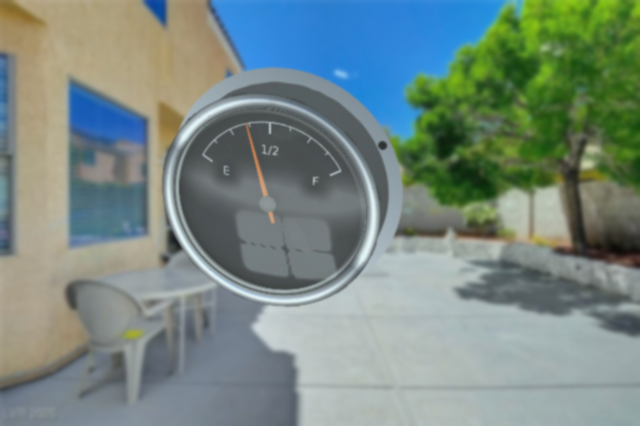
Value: {"value": 0.375}
